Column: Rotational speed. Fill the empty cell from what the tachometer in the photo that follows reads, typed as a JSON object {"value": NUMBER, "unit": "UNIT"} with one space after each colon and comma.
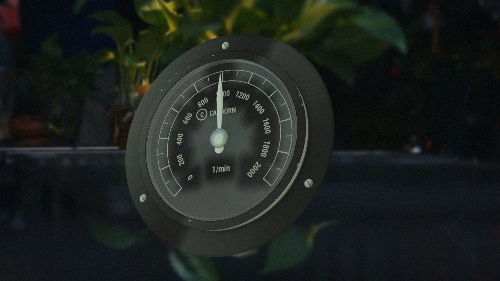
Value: {"value": 1000, "unit": "rpm"}
